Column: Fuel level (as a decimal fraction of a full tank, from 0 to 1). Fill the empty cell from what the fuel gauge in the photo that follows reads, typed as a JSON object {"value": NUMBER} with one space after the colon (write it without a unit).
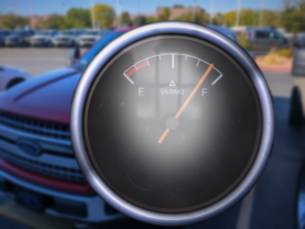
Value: {"value": 0.875}
